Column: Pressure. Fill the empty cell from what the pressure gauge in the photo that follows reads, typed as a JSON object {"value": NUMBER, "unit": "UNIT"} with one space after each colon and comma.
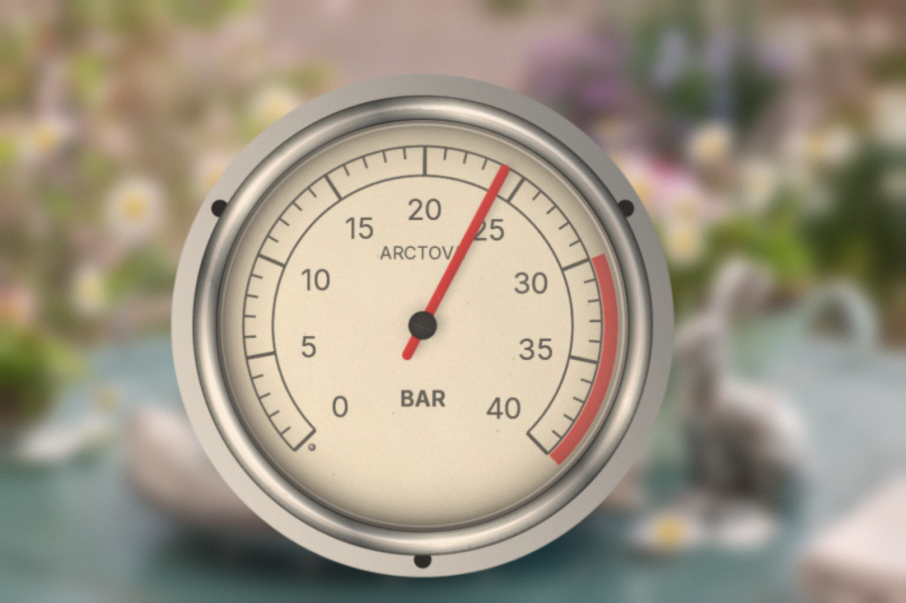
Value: {"value": 24, "unit": "bar"}
